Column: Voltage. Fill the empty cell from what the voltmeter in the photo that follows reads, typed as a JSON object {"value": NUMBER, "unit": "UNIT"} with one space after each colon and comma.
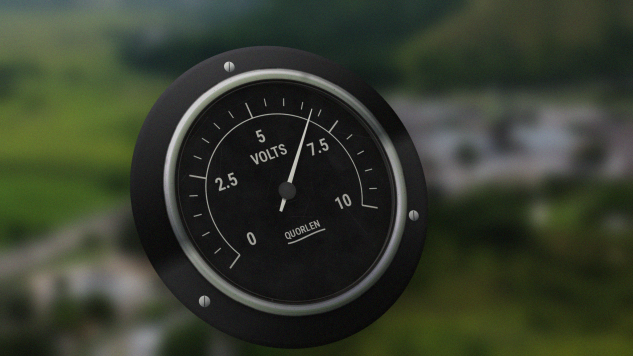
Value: {"value": 6.75, "unit": "V"}
